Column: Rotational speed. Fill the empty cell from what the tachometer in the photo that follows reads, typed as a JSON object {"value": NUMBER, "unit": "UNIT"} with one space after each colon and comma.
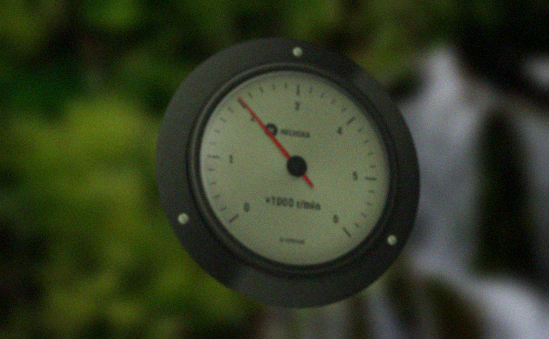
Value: {"value": 2000, "unit": "rpm"}
